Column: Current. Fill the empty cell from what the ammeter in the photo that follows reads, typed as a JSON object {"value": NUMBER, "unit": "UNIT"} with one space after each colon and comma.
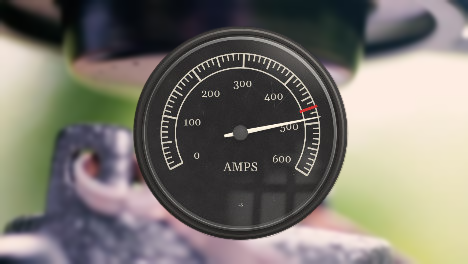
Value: {"value": 490, "unit": "A"}
